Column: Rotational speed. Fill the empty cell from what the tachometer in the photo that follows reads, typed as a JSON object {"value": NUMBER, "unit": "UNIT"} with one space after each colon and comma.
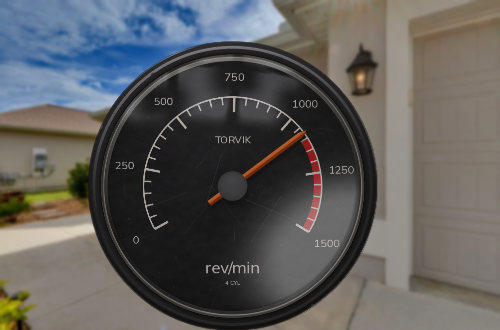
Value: {"value": 1075, "unit": "rpm"}
